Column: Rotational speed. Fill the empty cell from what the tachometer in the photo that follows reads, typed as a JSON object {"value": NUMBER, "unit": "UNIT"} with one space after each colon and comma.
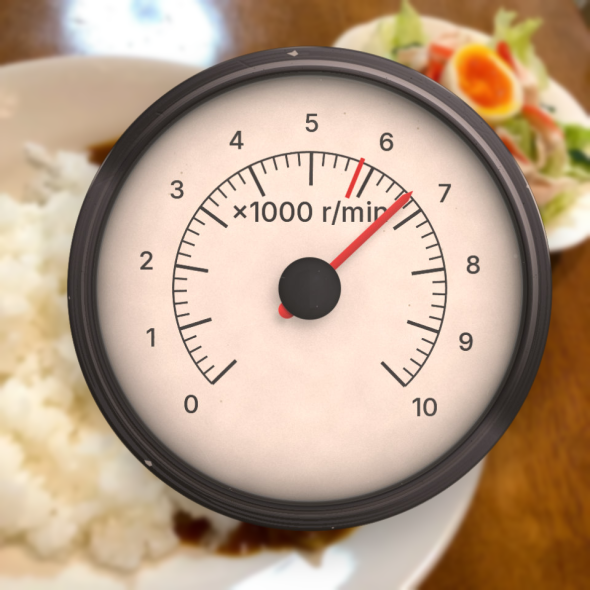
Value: {"value": 6700, "unit": "rpm"}
